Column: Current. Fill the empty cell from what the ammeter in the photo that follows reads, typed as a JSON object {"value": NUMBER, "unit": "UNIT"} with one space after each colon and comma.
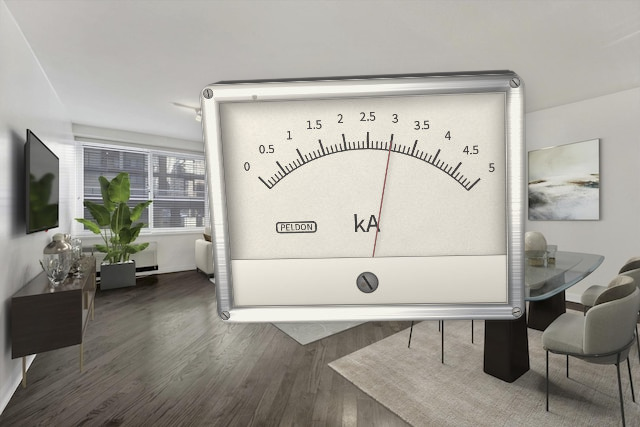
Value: {"value": 3, "unit": "kA"}
